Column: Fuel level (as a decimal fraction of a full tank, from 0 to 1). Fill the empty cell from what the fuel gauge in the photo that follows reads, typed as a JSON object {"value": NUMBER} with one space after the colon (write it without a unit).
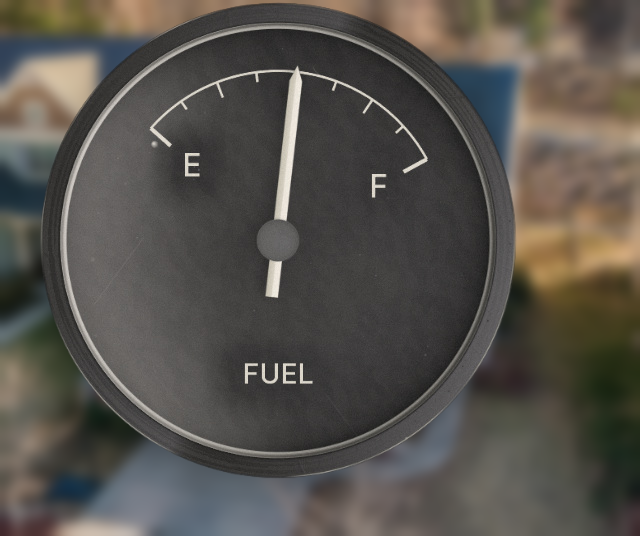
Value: {"value": 0.5}
